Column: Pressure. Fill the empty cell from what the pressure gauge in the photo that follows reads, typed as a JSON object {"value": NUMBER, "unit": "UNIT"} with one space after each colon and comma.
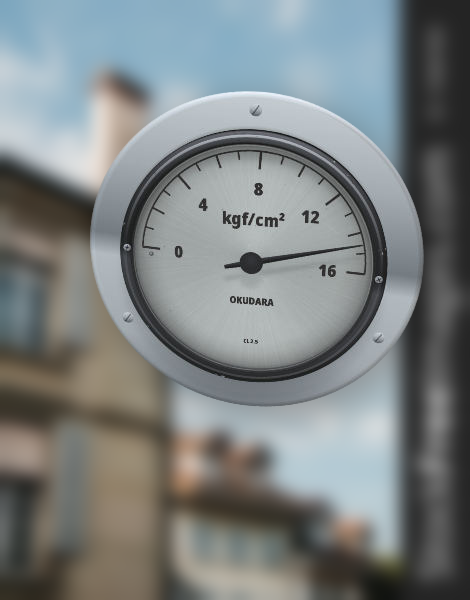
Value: {"value": 14.5, "unit": "kg/cm²"}
